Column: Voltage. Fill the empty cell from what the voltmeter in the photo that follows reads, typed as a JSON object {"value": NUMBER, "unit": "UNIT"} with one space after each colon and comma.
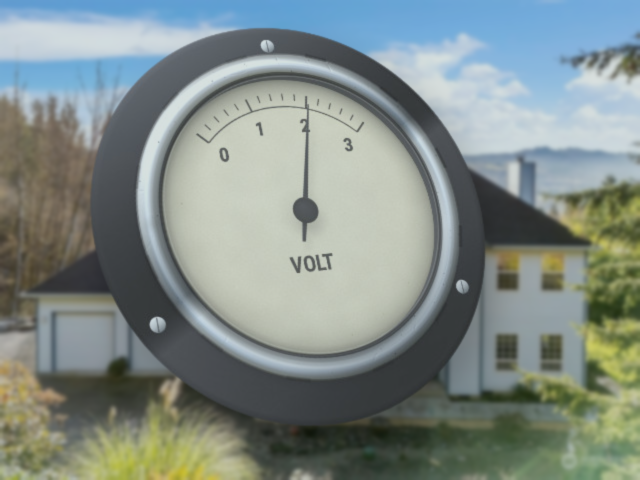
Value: {"value": 2, "unit": "V"}
